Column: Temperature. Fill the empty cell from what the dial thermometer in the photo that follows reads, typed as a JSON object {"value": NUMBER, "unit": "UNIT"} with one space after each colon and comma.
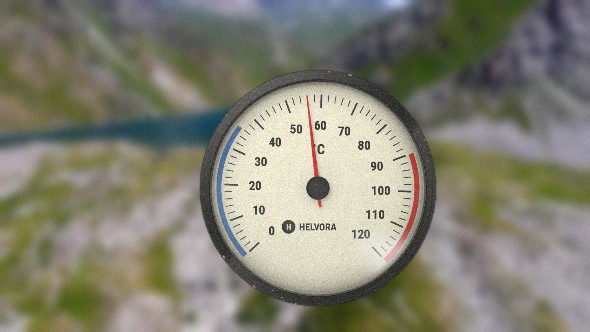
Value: {"value": 56, "unit": "°C"}
